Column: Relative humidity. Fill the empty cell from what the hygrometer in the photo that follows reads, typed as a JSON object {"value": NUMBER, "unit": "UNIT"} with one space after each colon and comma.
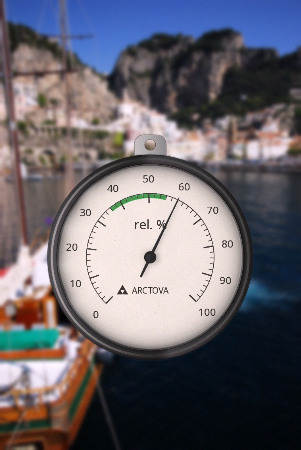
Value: {"value": 60, "unit": "%"}
